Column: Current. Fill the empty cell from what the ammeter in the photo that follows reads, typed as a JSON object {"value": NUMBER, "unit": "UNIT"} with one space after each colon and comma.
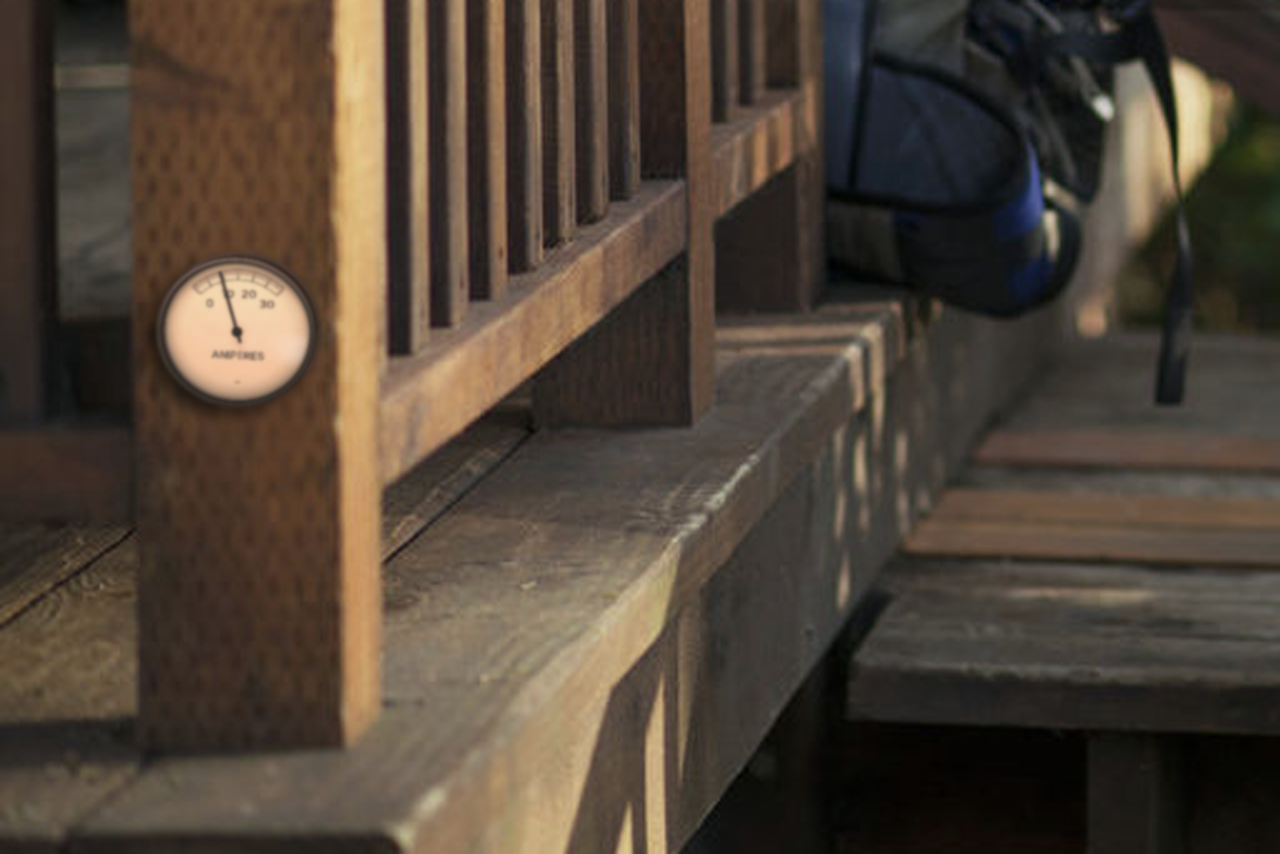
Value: {"value": 10, "unit": "A"}
